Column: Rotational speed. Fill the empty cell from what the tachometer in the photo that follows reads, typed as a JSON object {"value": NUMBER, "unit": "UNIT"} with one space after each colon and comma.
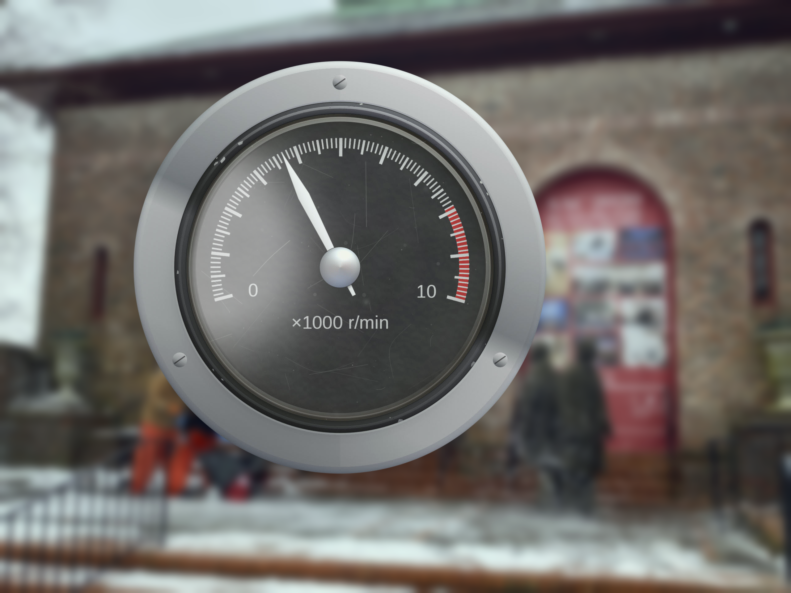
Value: {"value": 3700, "unit": "rpm"}
